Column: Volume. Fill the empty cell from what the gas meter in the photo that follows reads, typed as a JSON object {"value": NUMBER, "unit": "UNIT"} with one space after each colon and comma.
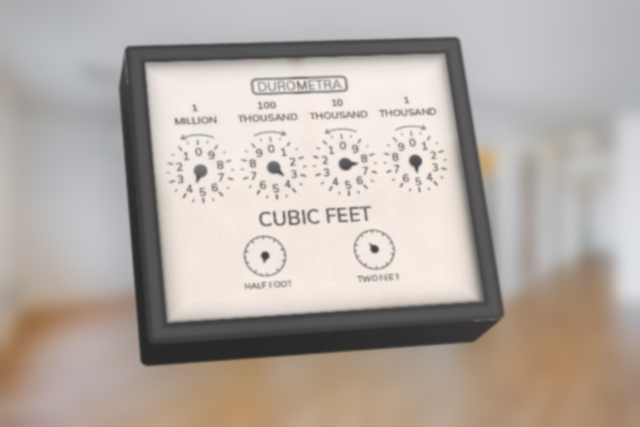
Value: {"value": 437500, "unit": "ft³"}
